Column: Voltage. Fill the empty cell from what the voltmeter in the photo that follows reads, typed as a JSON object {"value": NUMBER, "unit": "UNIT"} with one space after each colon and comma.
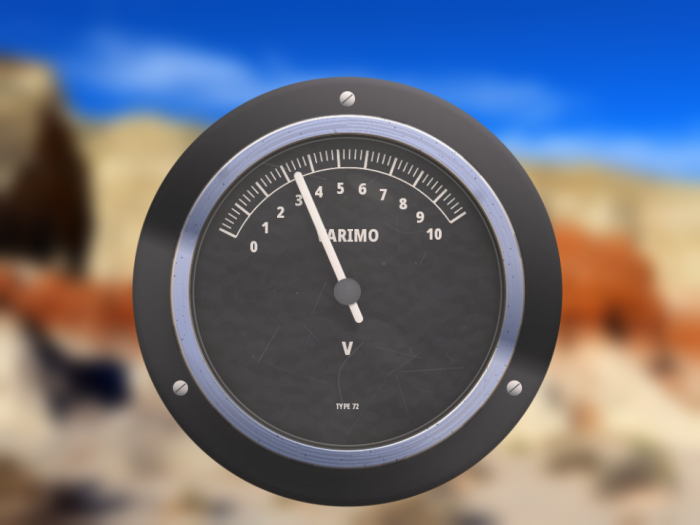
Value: {"value": 3.4, "unit": "V"}
